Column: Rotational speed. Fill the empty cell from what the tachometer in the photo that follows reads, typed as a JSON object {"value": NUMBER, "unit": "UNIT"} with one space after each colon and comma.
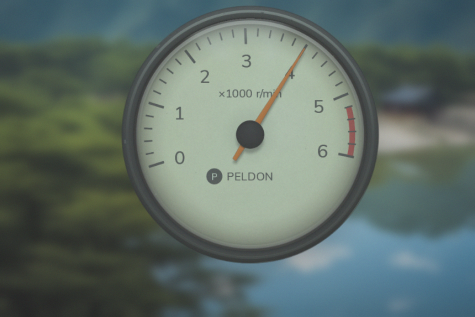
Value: {"value": 4000, "unit": "rpm"}
